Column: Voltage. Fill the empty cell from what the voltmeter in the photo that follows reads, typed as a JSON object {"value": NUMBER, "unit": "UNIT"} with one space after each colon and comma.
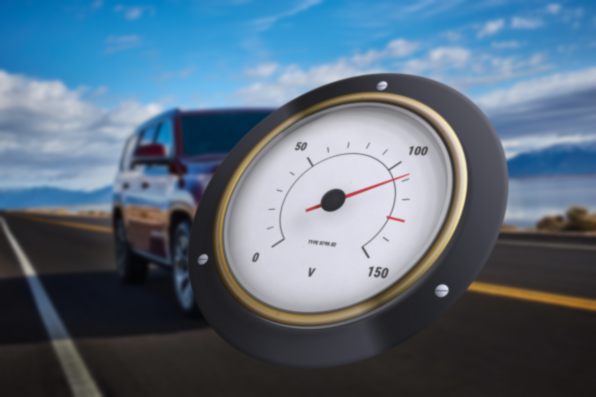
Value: {"value": 110, "unit": "V"}
